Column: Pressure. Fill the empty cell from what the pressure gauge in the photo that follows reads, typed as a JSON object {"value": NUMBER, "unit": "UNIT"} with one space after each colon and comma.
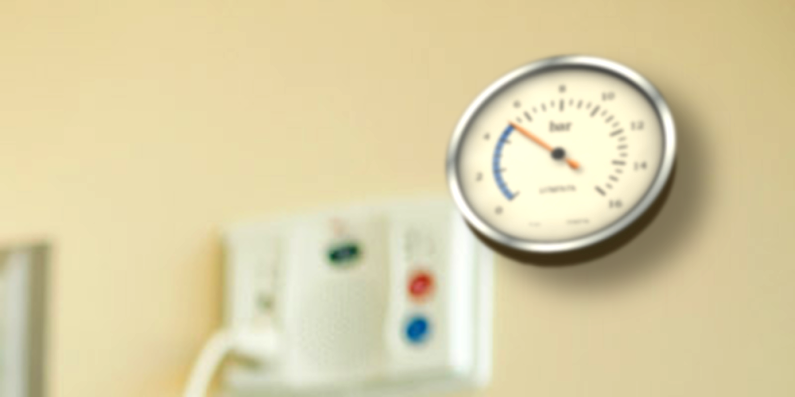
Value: {"value": 5, "unit": "bar"}
